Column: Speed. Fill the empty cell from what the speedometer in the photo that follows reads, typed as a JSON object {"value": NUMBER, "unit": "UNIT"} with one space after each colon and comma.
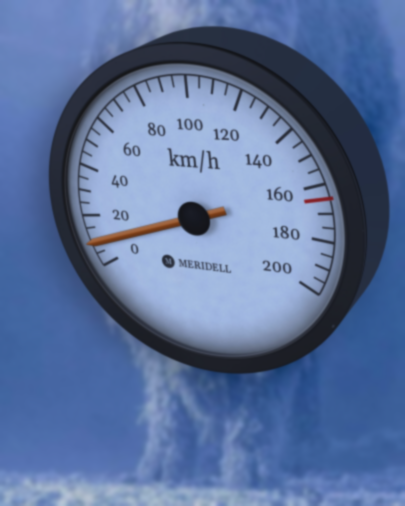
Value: {"value": 10, "unit": "km/h"}
